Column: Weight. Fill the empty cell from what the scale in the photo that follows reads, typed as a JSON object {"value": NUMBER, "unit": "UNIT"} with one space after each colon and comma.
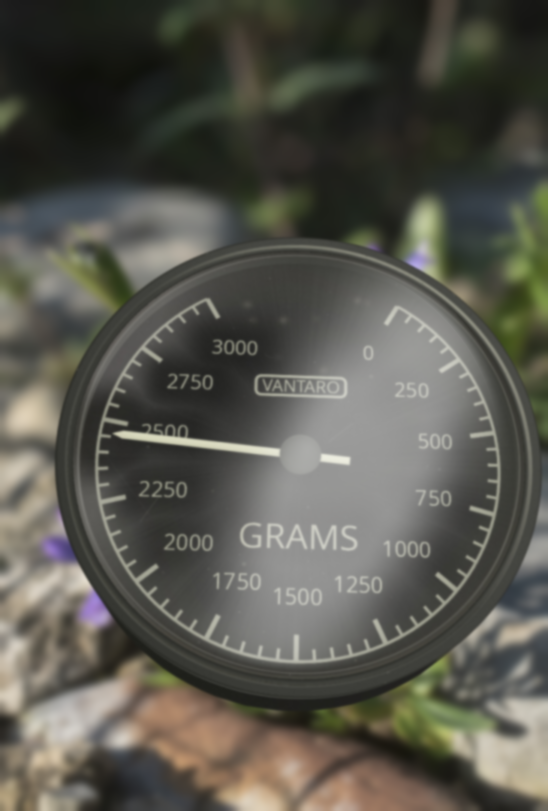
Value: {"value": 2450, "unit": "g"}
